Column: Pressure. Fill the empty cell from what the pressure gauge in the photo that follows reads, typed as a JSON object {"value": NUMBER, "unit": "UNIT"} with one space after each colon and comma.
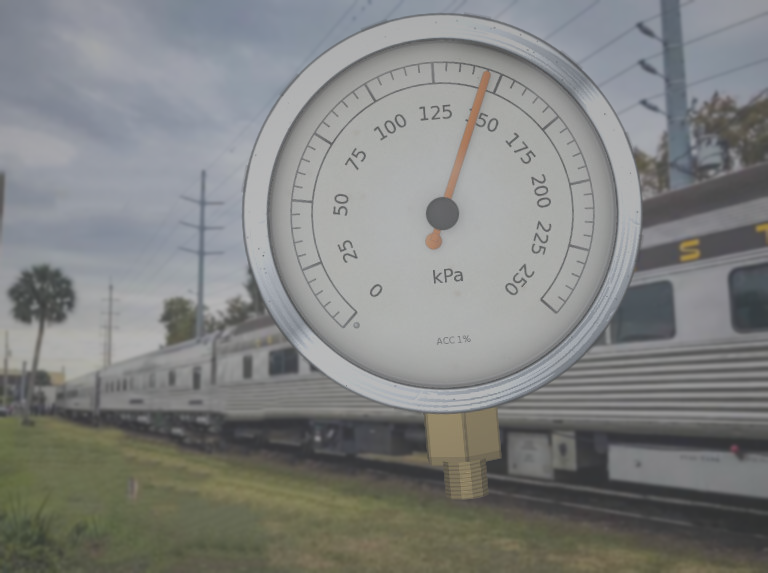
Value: {"value": 145, "unit": "kPa"}
